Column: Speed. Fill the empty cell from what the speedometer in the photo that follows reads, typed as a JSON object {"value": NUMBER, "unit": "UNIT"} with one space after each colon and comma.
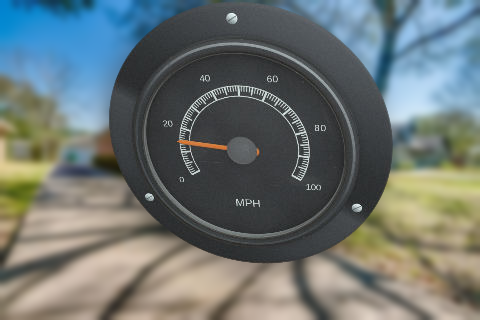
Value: {"value": 15, "unit": "mph"}
